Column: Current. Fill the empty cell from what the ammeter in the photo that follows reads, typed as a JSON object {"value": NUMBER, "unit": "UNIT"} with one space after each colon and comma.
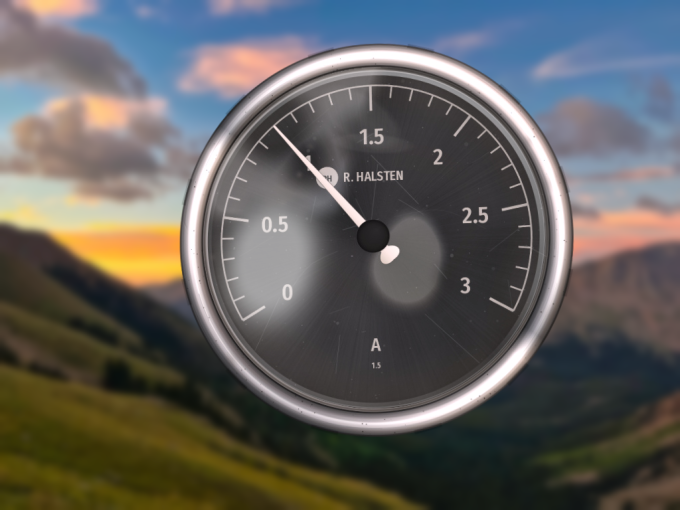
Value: {"value": 1, "unit": "A"}
